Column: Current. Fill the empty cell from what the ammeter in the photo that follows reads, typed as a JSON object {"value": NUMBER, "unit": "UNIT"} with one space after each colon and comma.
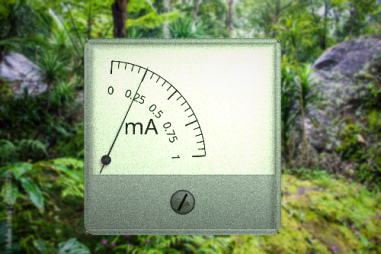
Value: {"value": 0.25, "unit": "mA"}
